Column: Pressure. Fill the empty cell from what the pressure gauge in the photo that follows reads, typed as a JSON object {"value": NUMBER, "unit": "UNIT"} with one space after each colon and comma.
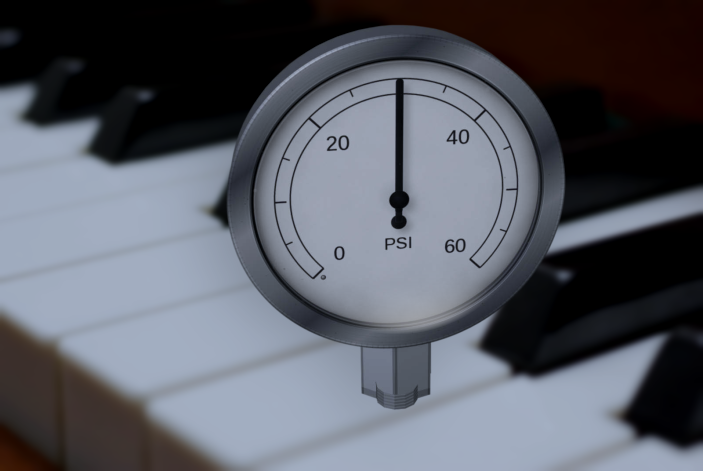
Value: {"value": 30, "unit": "psi"}
